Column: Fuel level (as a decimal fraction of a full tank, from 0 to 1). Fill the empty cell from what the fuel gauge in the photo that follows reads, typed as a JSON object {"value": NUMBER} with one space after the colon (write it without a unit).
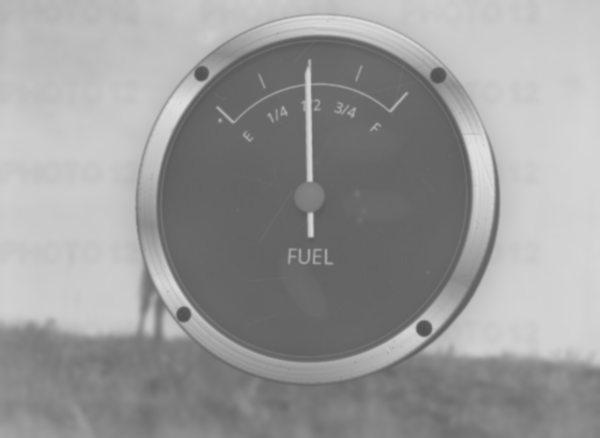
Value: {"value": 0.5}
